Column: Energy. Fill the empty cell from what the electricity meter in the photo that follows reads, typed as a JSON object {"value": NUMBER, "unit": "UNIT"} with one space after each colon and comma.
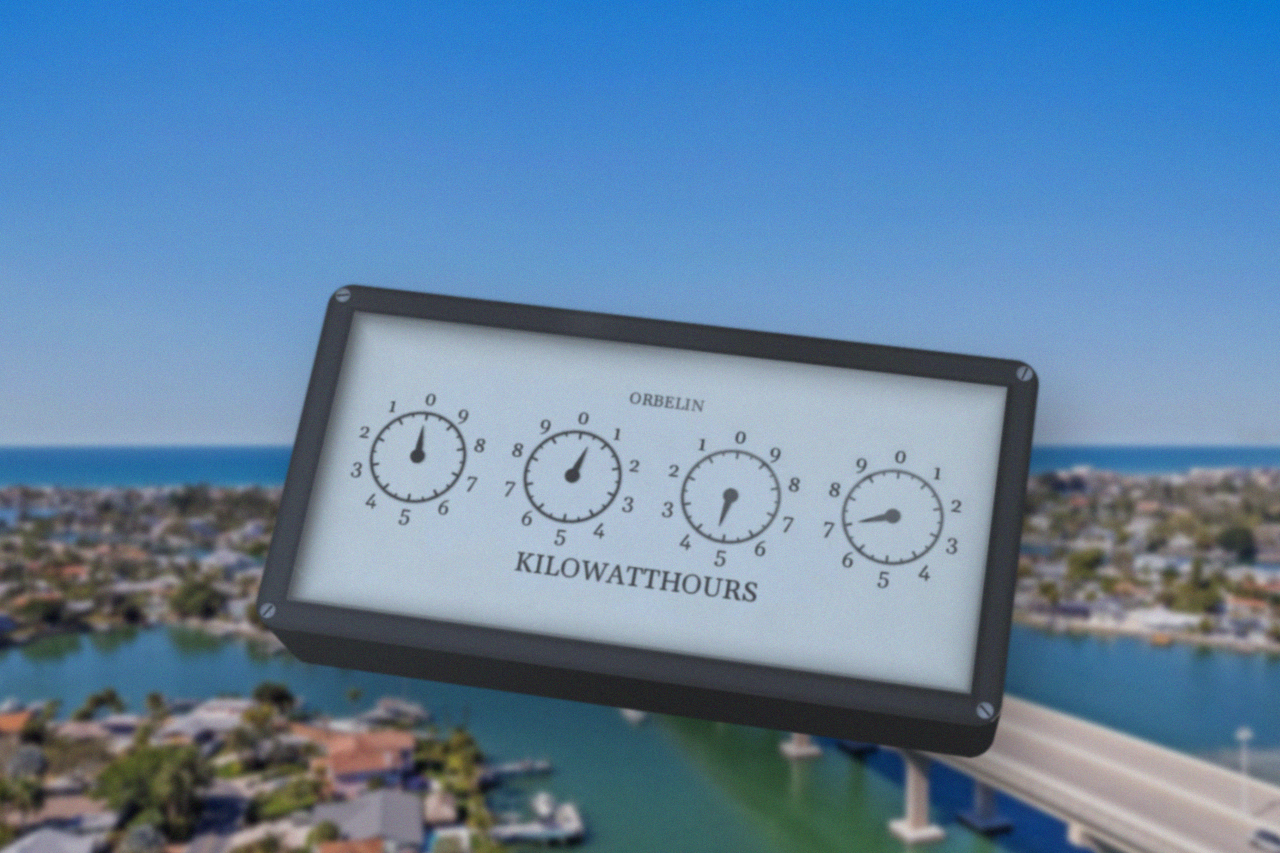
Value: {"value": 47, "unit": "kWh"}
